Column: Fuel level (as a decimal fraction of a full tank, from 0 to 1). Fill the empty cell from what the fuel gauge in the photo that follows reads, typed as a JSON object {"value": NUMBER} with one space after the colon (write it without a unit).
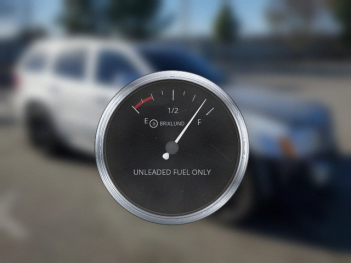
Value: {"value": 0.875}
